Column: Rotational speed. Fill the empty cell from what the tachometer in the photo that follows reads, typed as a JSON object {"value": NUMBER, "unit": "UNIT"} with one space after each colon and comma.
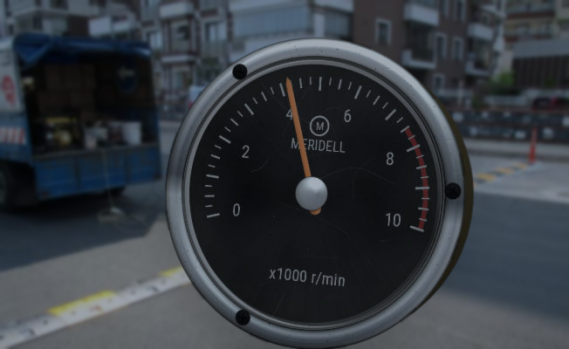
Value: {"value": 4250, "unit": "rpm"}
